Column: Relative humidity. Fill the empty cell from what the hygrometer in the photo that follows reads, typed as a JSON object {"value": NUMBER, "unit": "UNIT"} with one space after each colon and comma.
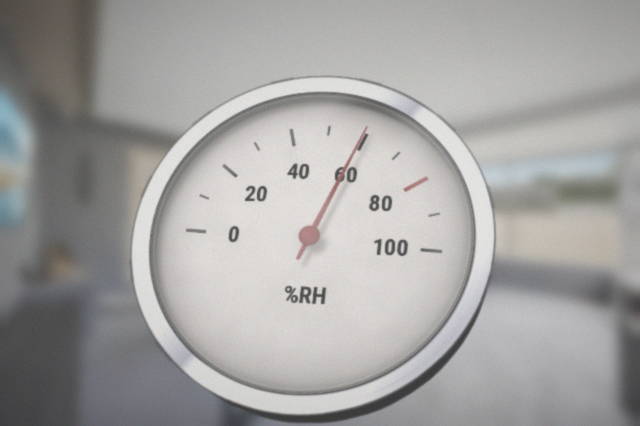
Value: {"value": 60, "unit": "%"}
